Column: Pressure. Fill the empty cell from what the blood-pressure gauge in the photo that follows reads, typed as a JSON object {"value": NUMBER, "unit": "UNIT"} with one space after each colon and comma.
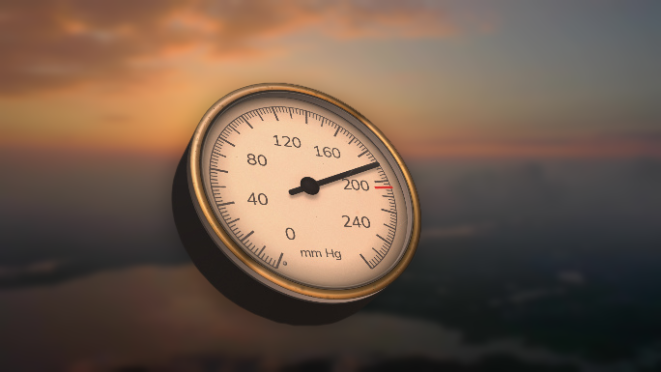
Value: {"value": 190, "unit": "mmHg"}
